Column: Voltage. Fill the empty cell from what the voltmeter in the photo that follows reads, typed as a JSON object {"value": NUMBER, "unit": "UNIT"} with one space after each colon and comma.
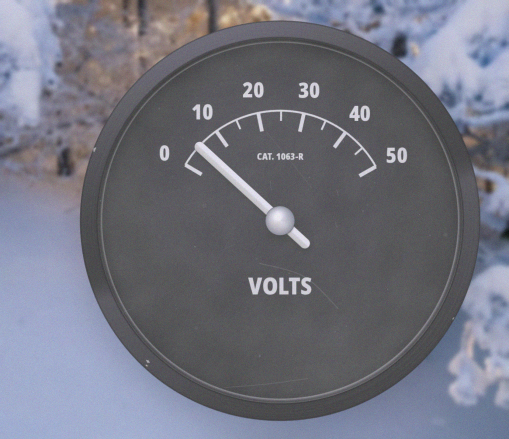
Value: {"value": 5, "unit": "V"}
